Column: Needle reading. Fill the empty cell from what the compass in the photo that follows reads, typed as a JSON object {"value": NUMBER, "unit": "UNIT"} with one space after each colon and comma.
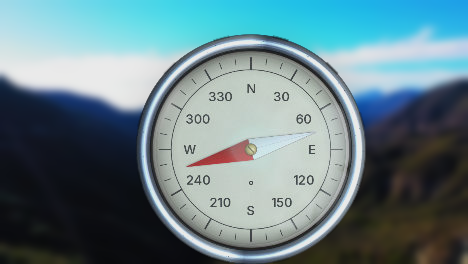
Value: {"value": 255, "unit": "°"}
